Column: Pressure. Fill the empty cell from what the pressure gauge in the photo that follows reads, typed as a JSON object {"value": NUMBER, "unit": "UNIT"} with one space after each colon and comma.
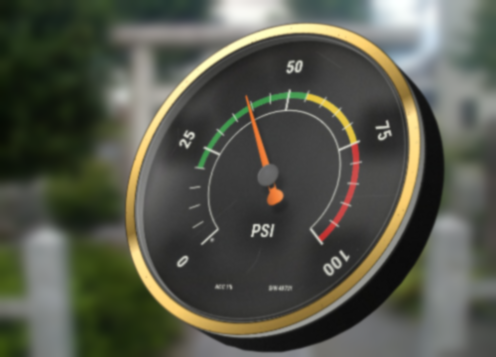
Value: {"value": 40, "unit": "psi"}
